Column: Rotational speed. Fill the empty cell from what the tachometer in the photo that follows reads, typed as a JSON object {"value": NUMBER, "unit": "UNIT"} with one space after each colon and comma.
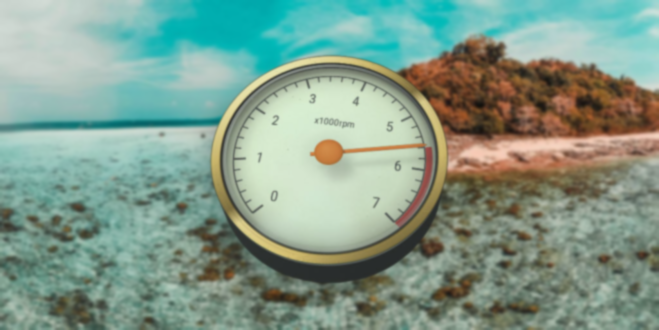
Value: {"value": 5600, "unit": "rpm"}
